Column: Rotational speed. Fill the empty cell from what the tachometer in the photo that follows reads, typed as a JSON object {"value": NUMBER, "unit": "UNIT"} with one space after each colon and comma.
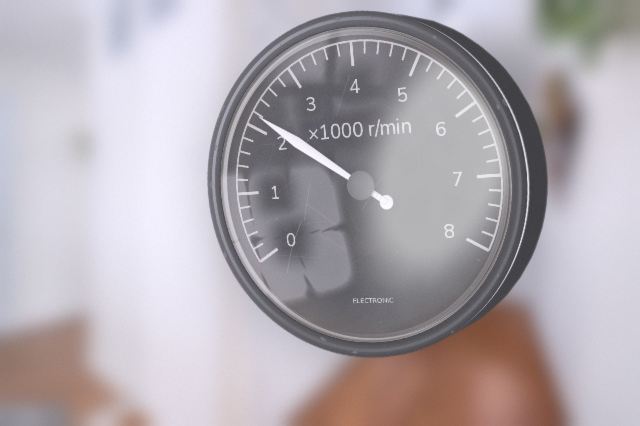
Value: {"value": 2200, "unit": "rpm"}
